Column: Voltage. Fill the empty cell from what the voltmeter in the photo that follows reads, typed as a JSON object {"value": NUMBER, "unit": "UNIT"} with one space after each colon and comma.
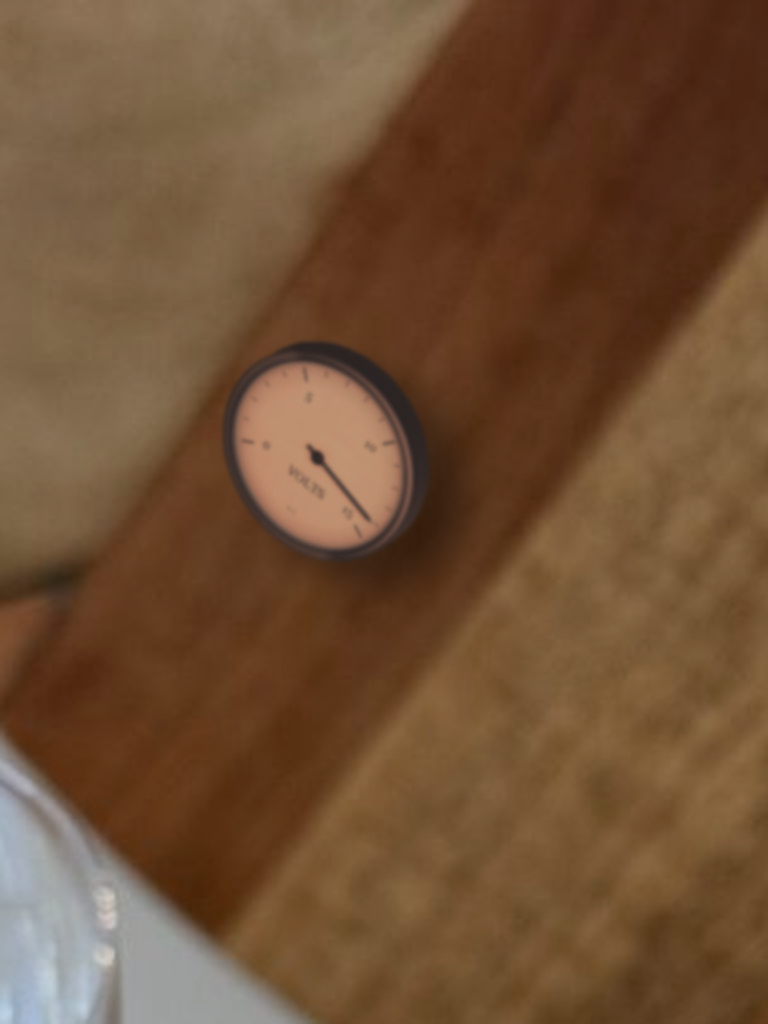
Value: {"value": 14, "unit": "V"}
